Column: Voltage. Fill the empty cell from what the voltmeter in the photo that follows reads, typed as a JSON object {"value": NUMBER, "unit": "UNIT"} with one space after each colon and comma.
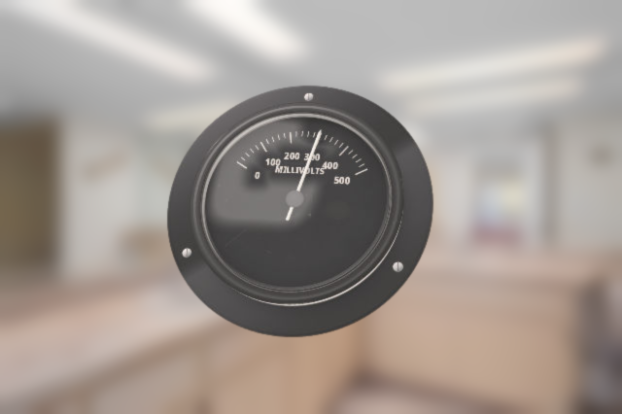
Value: {"value": 300, "unit": "mV"}
